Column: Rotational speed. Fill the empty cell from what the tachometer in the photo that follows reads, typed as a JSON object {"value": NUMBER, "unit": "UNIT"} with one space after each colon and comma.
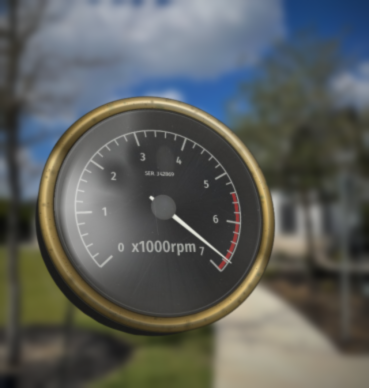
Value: {"value": 6800, "unit": "rpm"}
